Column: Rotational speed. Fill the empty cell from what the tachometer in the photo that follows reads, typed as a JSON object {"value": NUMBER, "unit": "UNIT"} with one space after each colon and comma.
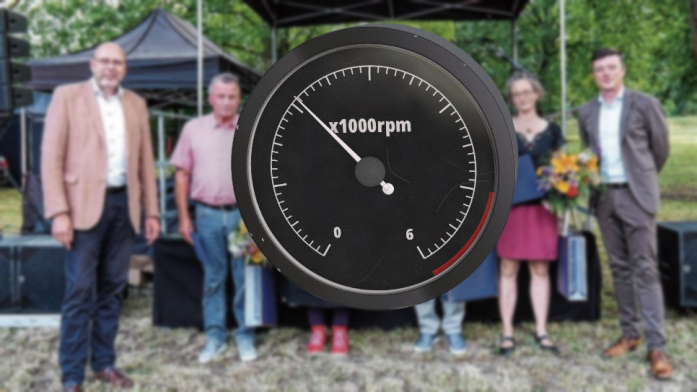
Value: {"value": 2100, "unit": "rpm"}
